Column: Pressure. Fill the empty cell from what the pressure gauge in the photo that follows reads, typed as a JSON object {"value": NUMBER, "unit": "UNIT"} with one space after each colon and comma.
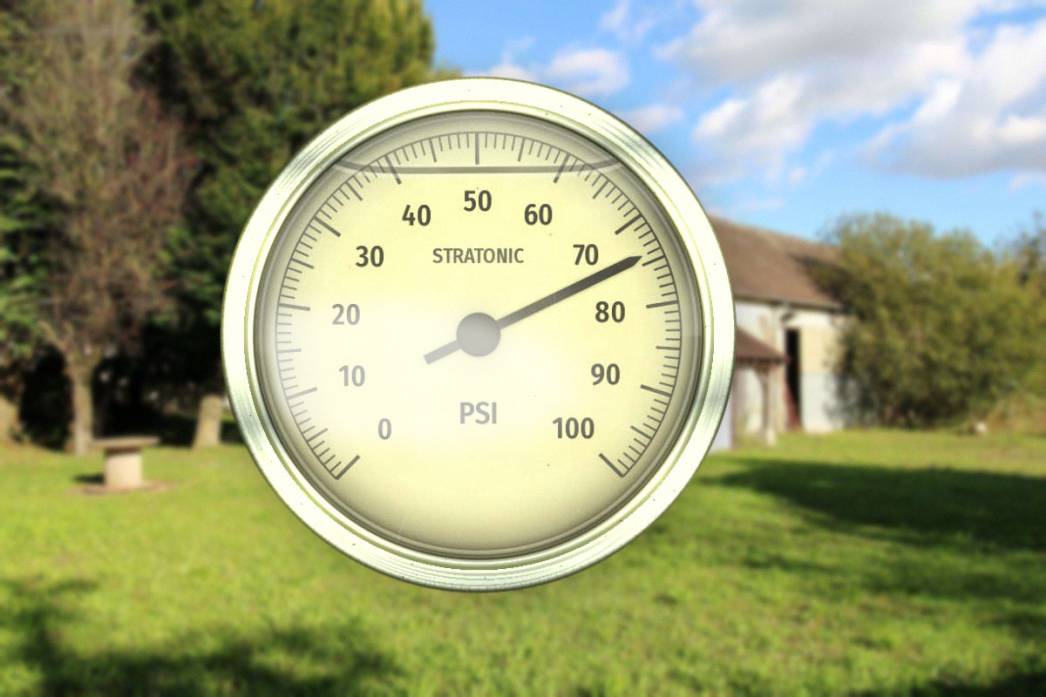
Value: {"value": 74, "unit": "psi"}
